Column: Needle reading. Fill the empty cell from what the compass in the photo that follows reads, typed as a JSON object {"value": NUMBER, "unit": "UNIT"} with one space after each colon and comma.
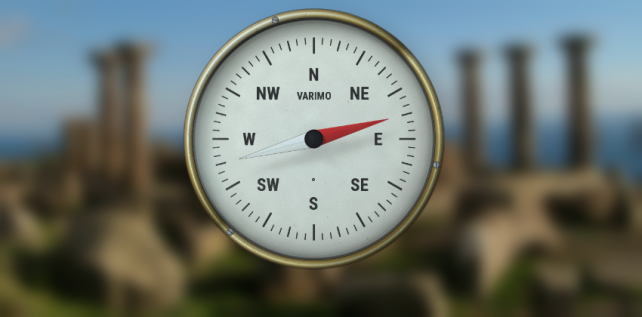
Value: {"value": 75, "unit": "°"}
